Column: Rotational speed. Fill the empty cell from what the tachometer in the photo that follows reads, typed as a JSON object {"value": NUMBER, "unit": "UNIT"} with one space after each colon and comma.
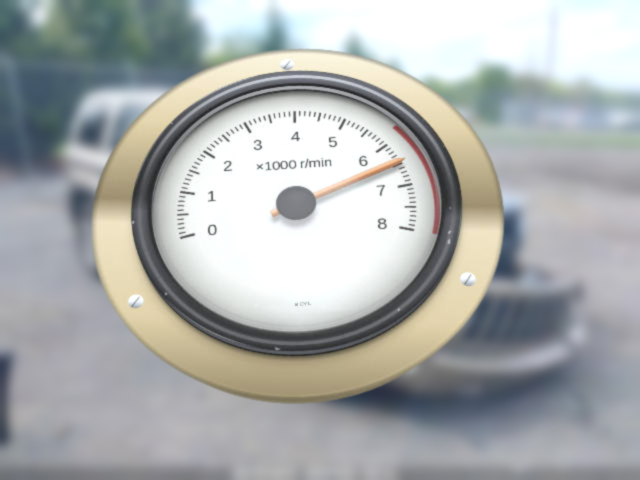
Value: {"value": 6500, "unit": "rpm"}
